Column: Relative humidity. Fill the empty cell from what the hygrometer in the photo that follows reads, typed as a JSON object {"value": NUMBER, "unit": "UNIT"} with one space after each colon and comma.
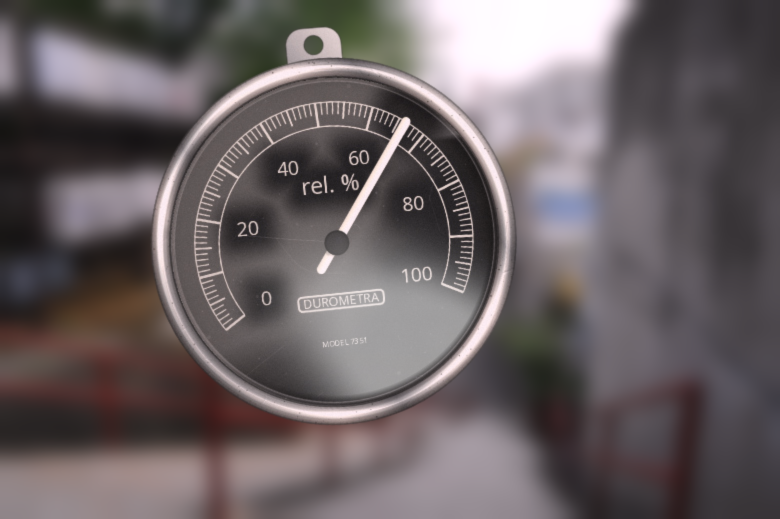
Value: {"value": 66, "unit": "%"}
